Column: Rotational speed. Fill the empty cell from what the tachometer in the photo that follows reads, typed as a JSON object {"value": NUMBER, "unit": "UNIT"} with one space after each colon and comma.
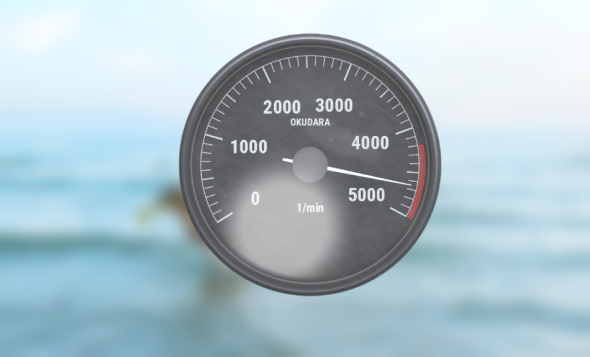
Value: {"value": 4650, "unit": "rpm"}
